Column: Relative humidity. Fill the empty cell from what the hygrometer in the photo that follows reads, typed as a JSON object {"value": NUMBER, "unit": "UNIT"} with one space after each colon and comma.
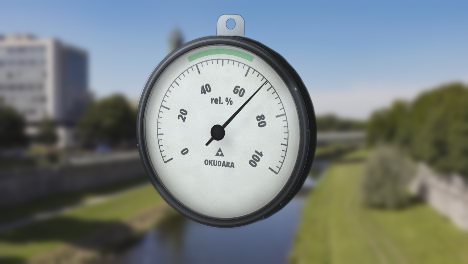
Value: {"value": 68, "unit": "%"}
